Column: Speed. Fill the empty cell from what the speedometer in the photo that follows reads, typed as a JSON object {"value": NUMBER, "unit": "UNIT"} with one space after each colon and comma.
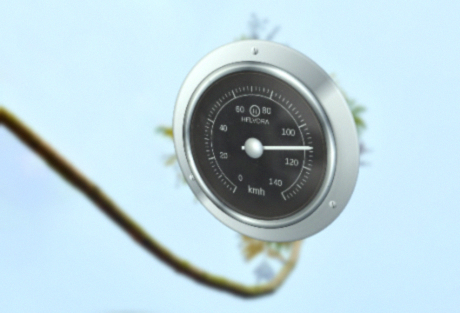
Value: {"value": 110, "unit": "km/h"}
